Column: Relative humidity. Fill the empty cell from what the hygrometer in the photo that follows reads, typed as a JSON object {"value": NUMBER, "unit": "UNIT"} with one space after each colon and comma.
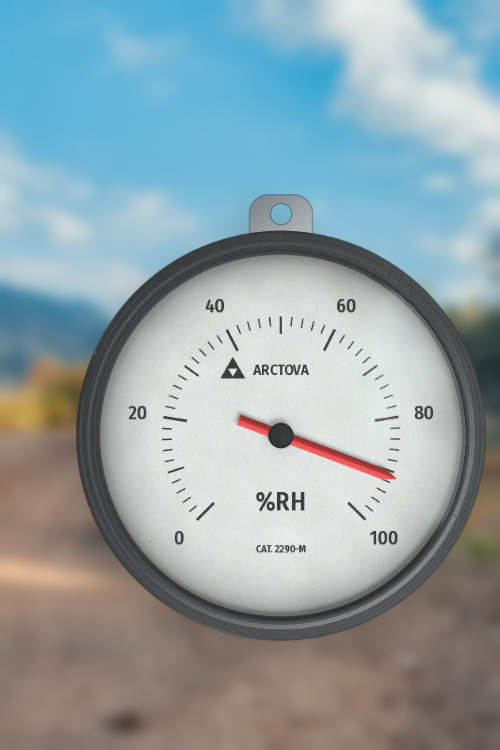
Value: {"value": 91, "unit": "%"}
